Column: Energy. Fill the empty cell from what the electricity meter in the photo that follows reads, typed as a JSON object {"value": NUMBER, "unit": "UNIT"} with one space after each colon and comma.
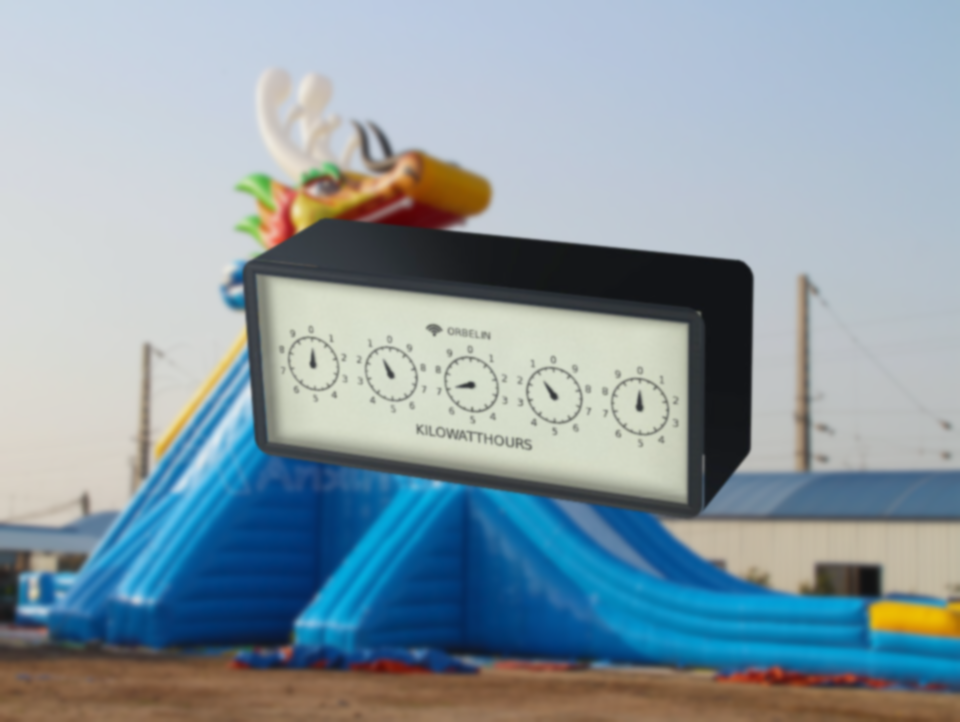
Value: {"value": 710, "unit": "kWh"}
